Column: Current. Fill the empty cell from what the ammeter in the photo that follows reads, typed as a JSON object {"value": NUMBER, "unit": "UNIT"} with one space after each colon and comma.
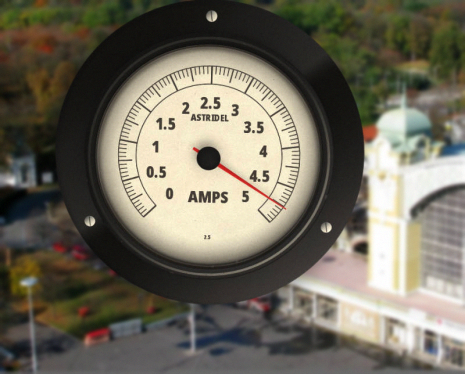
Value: {"value": 4.75, "unit": "A"}
